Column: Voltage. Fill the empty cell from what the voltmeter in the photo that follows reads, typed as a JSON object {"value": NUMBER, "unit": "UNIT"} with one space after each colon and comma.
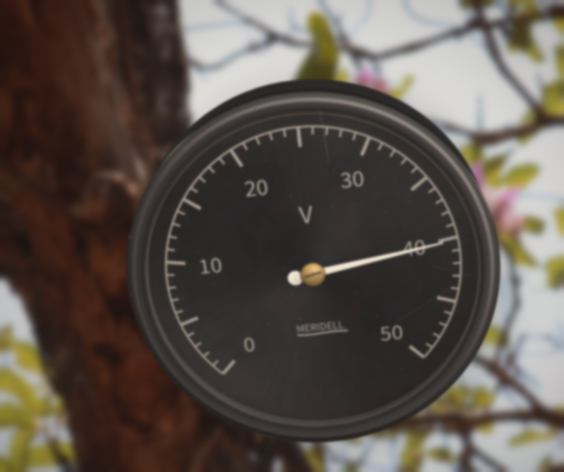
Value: {"value": 40, "unit": "V"}
